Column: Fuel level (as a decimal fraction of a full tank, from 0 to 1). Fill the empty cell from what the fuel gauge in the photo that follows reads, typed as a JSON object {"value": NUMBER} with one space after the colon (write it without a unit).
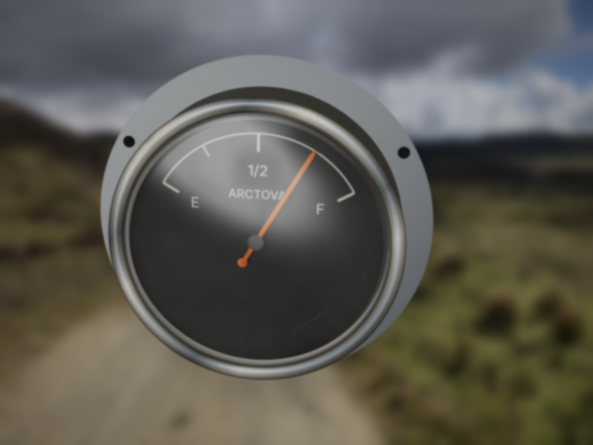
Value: {"value": 0.75}
